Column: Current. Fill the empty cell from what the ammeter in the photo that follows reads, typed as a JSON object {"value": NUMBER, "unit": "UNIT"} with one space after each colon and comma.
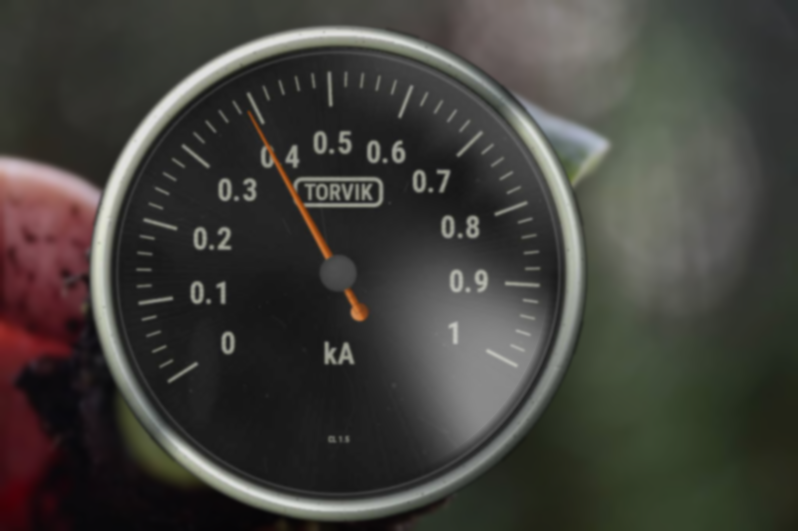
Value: {"value": 0.39, "unit": "kA"}
